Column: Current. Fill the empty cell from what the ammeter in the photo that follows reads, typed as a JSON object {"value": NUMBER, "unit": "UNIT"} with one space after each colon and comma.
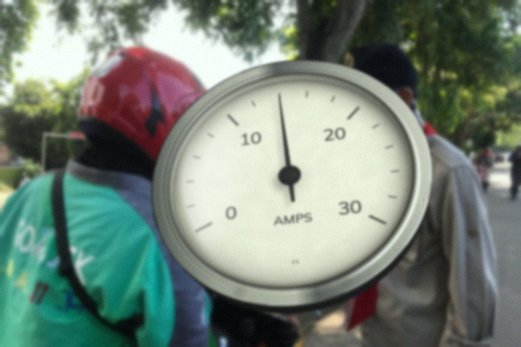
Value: {"value": 14, "unit": "A"}
